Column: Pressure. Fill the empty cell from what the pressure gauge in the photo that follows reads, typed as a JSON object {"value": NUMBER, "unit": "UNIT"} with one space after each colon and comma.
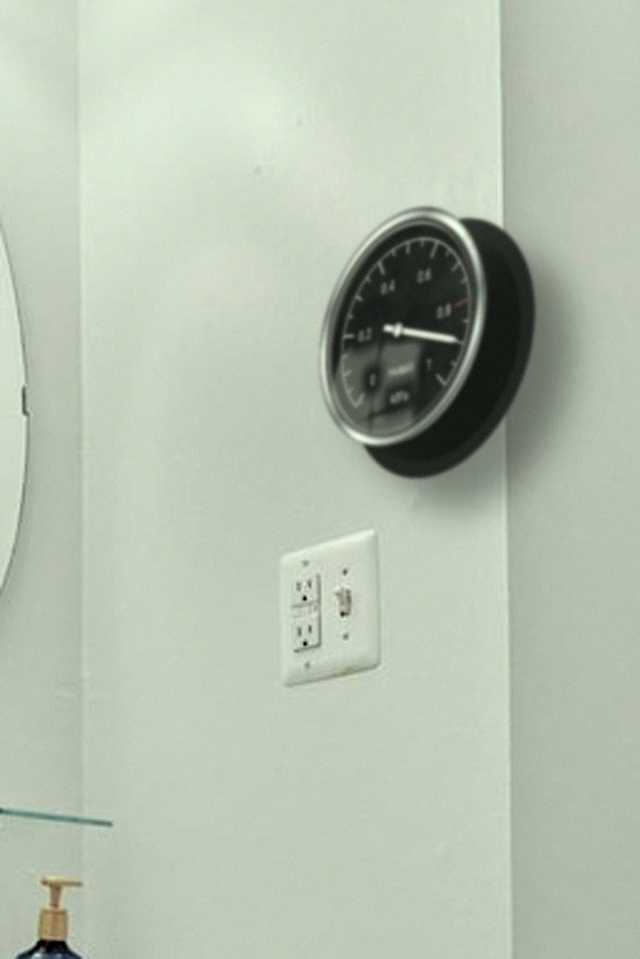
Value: {"value": 0.9, "unit": "MPa"}
